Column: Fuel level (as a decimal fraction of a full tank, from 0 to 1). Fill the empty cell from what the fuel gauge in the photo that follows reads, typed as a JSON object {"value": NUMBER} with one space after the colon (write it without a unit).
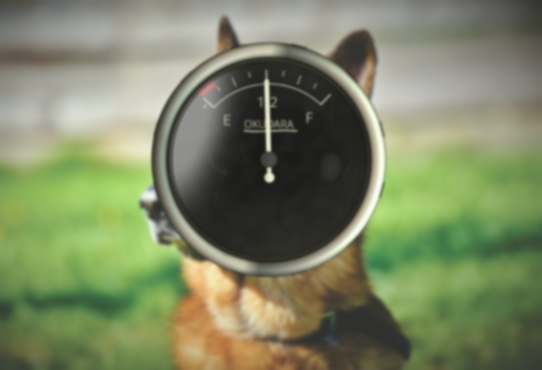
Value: {"value": 0.5}
